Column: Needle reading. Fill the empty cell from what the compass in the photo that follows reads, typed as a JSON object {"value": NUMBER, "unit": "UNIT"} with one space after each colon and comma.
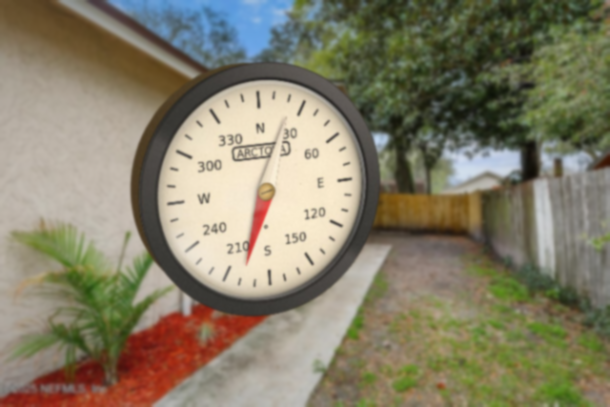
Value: {"value": 200, "unit": "°"}
